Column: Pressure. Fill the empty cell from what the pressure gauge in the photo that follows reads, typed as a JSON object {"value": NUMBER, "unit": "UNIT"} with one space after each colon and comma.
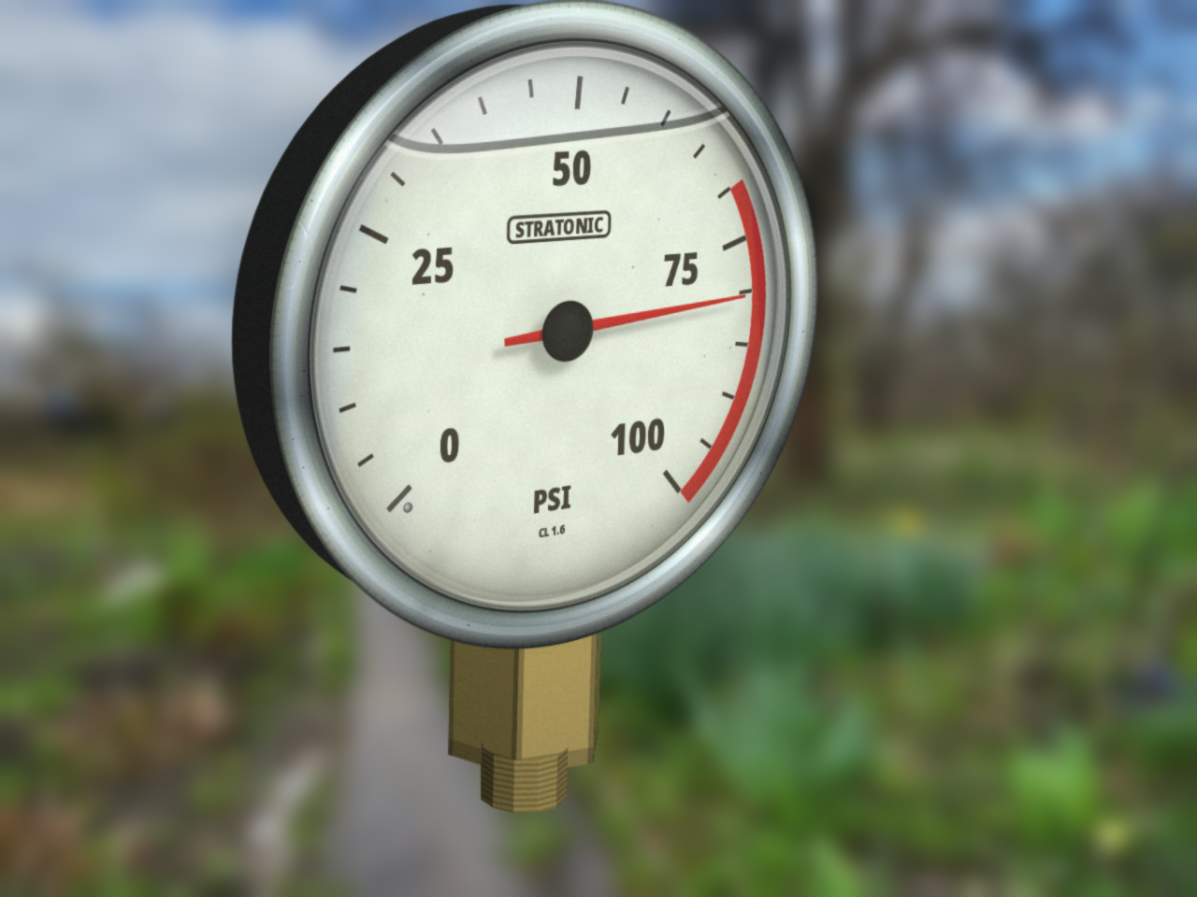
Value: {"value": 80, "unit": "psi"}
